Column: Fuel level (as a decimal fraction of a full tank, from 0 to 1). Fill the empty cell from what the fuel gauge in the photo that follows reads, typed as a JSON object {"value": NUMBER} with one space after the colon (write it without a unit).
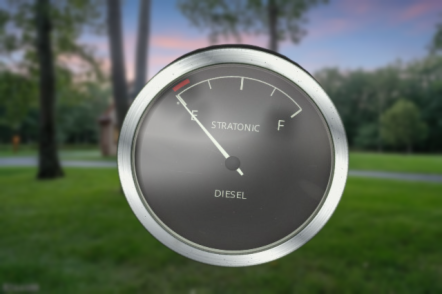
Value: {"value": 0}
